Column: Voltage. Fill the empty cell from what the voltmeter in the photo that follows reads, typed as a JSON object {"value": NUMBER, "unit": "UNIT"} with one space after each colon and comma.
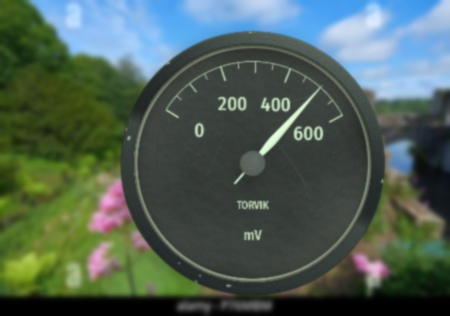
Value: {"value": 500, "unit": "mV"}
